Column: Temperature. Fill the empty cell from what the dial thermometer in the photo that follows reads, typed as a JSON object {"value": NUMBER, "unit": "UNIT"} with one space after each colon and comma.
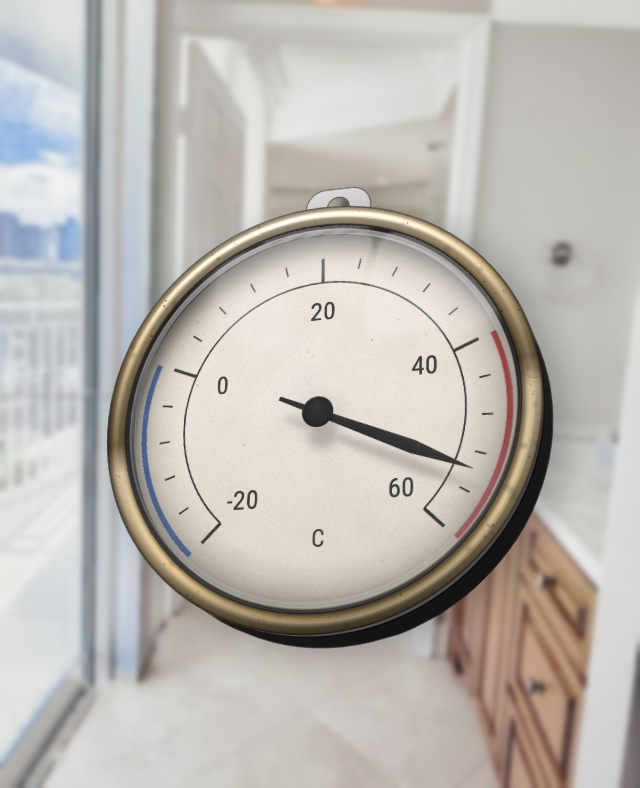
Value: {"value": 54, "unit": "°C"}
